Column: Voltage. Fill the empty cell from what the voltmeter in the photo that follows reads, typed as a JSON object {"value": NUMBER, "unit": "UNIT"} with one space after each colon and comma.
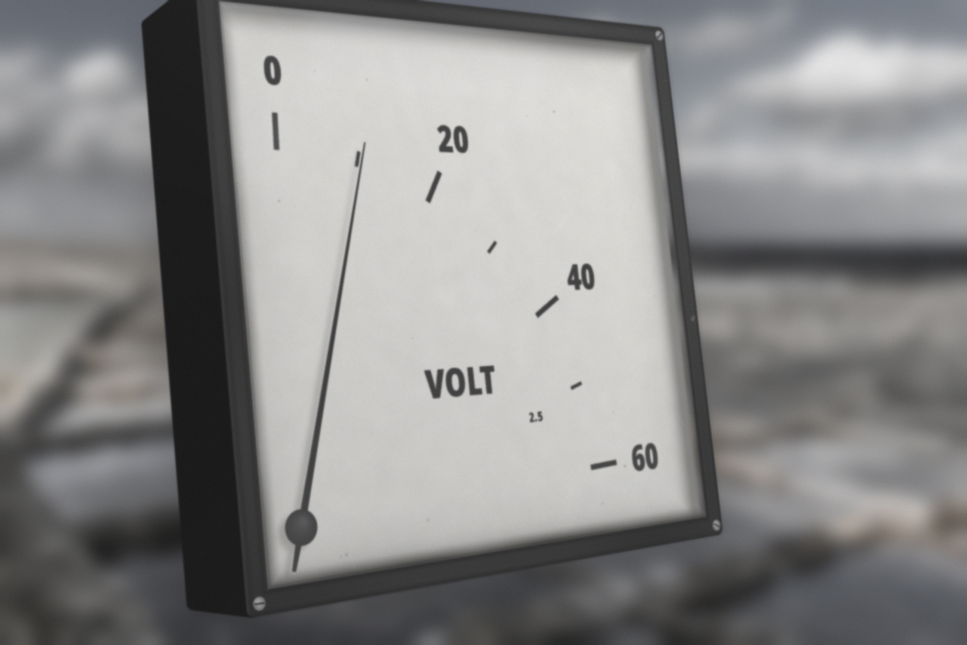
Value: {"value": 10, "unit": "V"}
